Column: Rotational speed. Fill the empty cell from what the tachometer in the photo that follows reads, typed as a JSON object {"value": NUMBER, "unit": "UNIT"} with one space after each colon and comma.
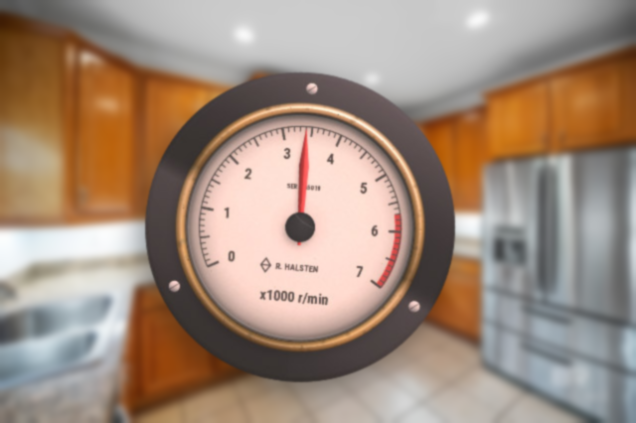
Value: {"value": 3400, "unit": "rpm"}
